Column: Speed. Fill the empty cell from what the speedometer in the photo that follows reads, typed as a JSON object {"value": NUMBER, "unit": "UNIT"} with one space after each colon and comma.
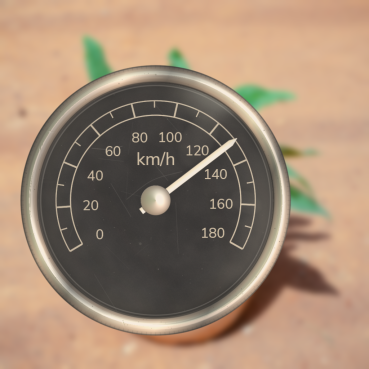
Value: {"value": 130, "unit": "km/h"}
